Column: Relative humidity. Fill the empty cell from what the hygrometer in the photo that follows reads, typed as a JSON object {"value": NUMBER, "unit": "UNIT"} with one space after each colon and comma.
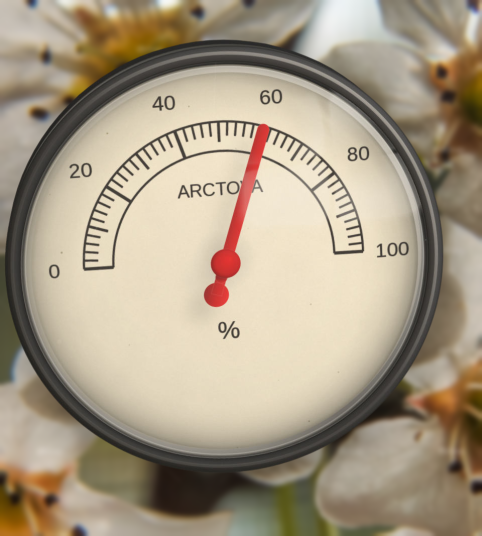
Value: {"value": 60, "unit": "%"}
